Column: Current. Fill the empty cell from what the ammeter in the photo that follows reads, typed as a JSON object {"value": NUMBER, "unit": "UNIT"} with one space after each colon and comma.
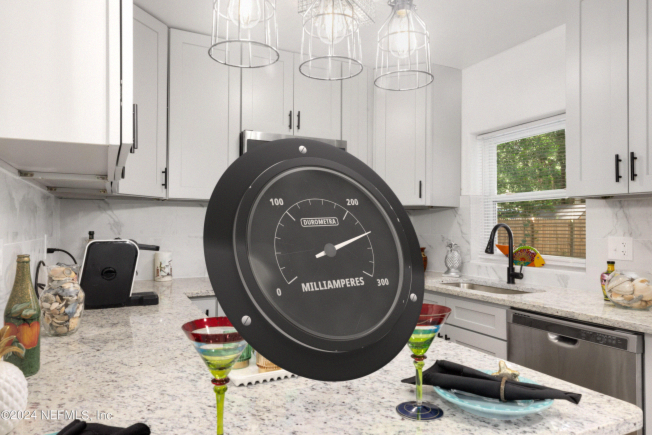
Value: {"value": 240, "unit": "mA"}
